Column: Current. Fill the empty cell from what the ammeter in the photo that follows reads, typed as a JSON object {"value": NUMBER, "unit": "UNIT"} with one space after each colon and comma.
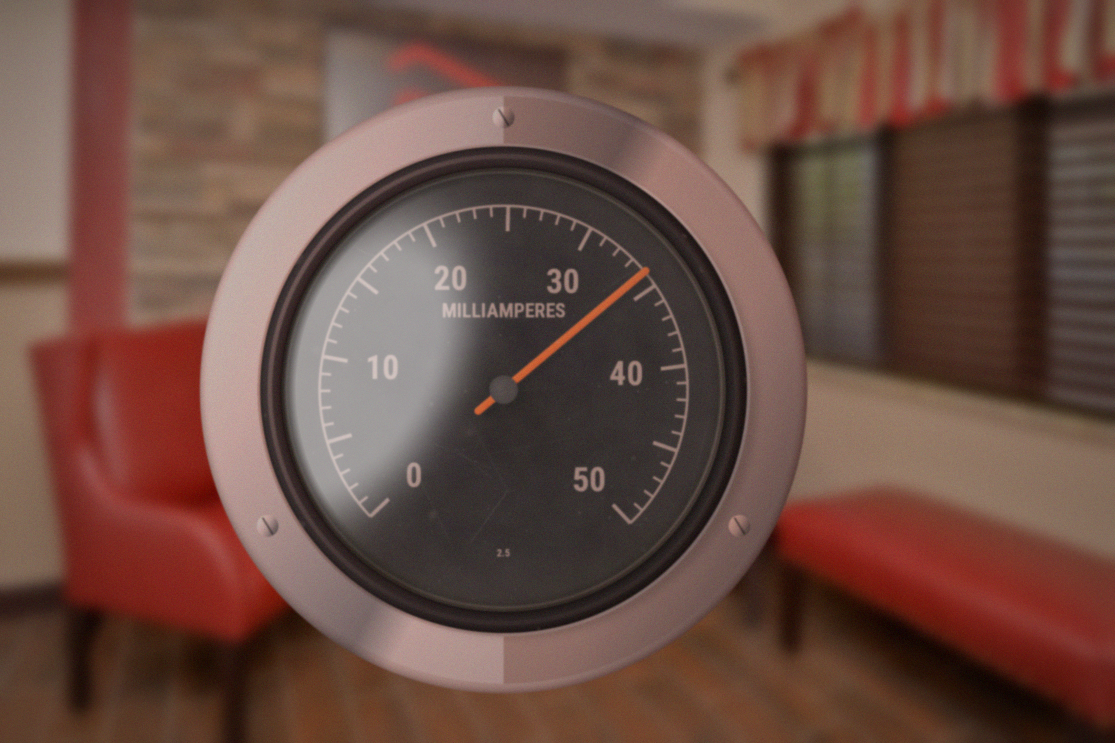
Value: {"value": 34, "unit": "mA"}
